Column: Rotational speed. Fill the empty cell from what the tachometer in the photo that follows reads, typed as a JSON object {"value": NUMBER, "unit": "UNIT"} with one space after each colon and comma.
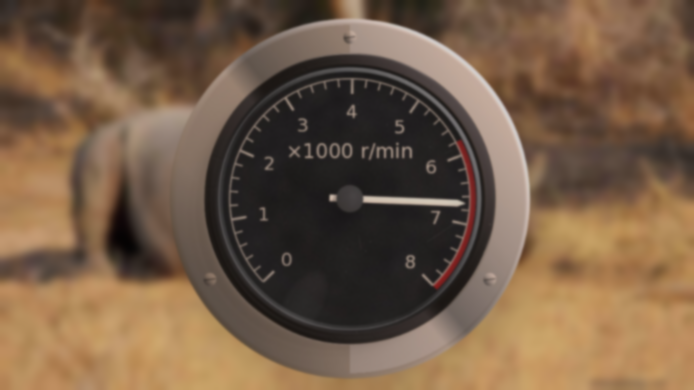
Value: {"value": 6700, "unit": "rpm"}
